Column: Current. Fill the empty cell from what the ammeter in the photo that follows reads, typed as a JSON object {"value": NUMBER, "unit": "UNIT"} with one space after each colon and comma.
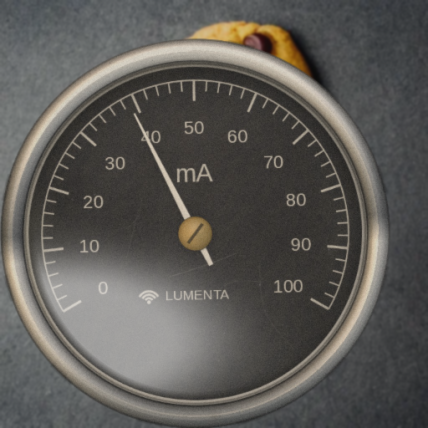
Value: {"value": 39, "unit": "mA"}
